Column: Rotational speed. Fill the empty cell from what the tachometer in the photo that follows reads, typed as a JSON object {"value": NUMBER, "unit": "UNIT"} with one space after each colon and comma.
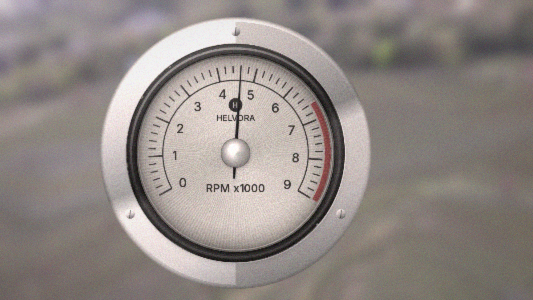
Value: {"value": 4600, "unit": "rpm"}
